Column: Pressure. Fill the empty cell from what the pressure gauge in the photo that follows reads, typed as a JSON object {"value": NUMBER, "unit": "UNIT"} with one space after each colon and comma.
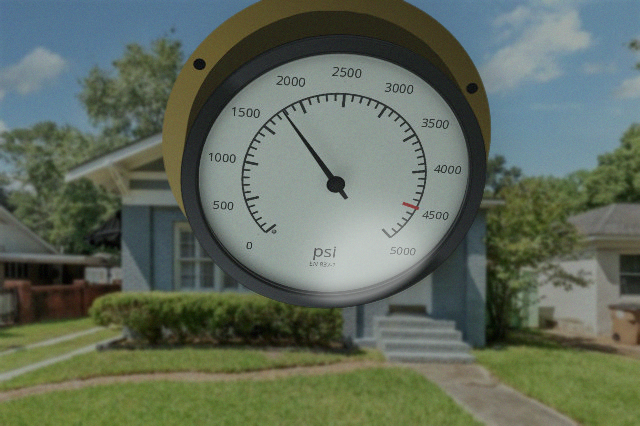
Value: {"value": 1800, "unit": "psi"}
